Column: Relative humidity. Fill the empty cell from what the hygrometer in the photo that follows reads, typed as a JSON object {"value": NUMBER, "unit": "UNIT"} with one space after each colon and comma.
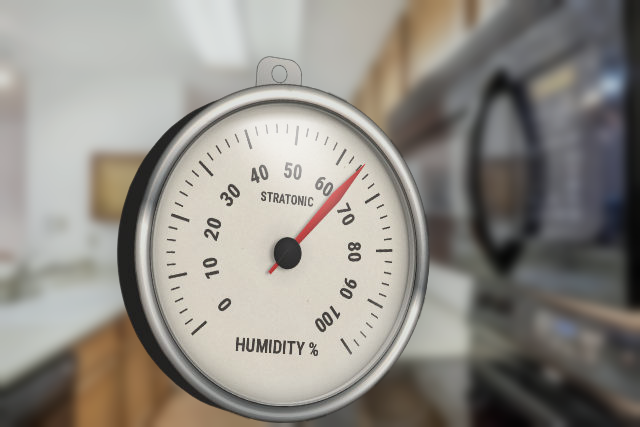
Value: {"value": 64, "unit": "%"}
